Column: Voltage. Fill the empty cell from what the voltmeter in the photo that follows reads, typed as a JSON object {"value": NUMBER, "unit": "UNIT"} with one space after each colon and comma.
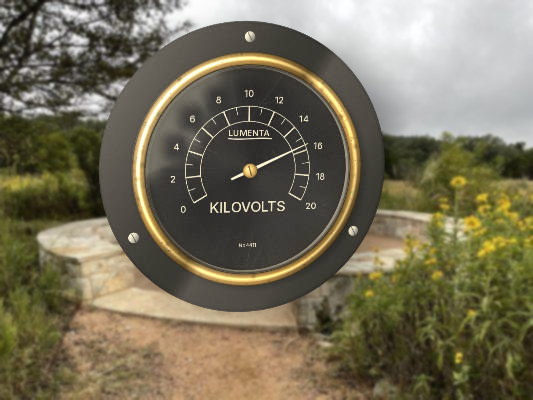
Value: {"value": 15.5, "unit": "kV"}
